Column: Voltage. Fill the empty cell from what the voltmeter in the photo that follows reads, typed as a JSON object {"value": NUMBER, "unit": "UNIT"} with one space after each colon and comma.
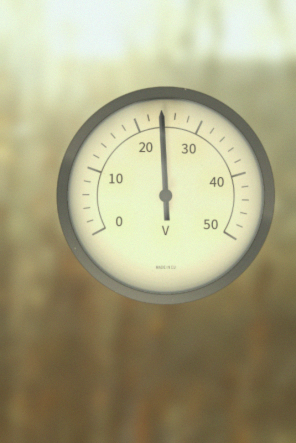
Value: {"value": 24, "unit": "V"}
